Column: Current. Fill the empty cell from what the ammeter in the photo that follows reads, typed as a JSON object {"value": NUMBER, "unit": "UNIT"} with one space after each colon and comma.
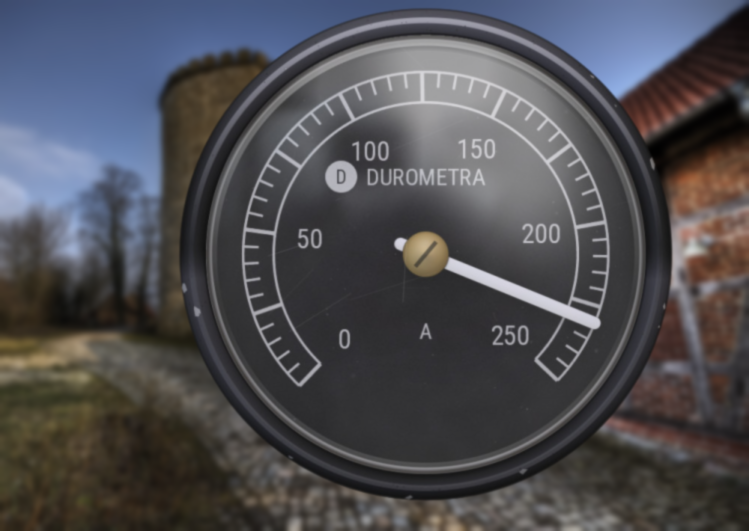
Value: {"value": 230, "unit": "A"}
